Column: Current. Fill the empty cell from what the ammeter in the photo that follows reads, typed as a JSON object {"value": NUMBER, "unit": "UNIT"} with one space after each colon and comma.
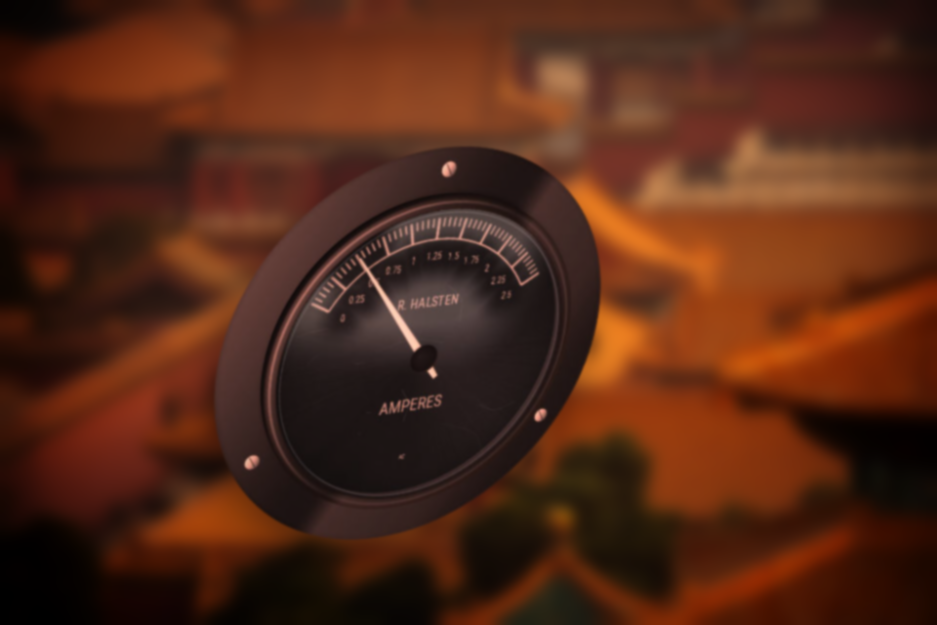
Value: {"value": 0.5, "unit": "A"}
